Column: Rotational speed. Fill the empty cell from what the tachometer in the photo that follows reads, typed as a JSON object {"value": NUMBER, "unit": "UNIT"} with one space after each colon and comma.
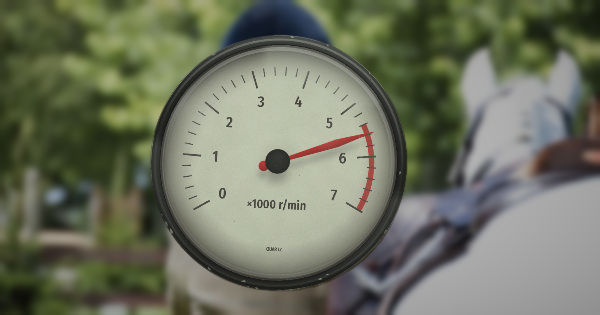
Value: {"value": 5600, "unit": "rpm"}
